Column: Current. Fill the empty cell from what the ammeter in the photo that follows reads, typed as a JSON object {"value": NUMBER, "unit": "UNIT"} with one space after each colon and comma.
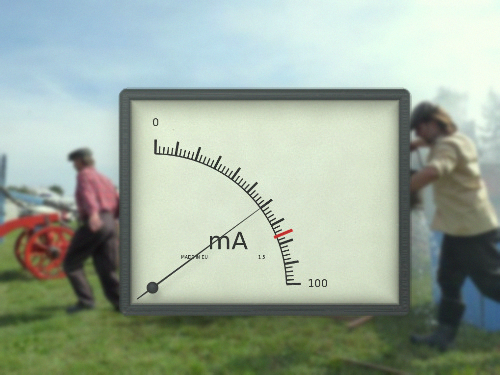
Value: {"value": 60, "unit": "mA"}
